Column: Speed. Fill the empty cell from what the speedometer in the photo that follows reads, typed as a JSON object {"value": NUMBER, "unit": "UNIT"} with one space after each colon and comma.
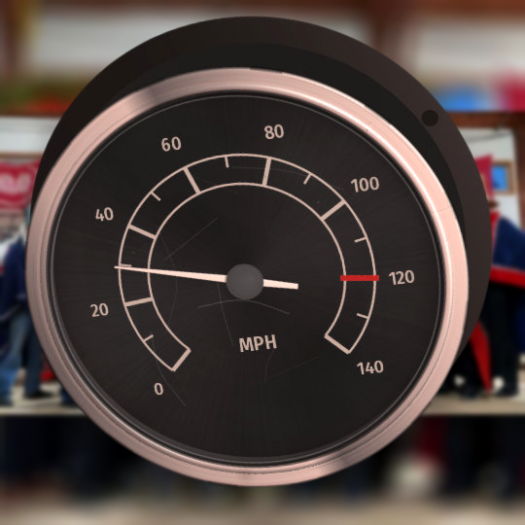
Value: {"value": 30, "unit": "mph"}
